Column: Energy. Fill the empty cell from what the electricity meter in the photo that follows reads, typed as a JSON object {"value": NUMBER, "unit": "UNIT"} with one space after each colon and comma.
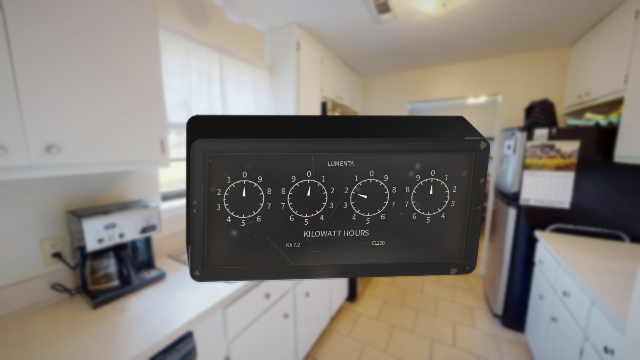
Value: {"value": 20, "unit": "kWh"}
